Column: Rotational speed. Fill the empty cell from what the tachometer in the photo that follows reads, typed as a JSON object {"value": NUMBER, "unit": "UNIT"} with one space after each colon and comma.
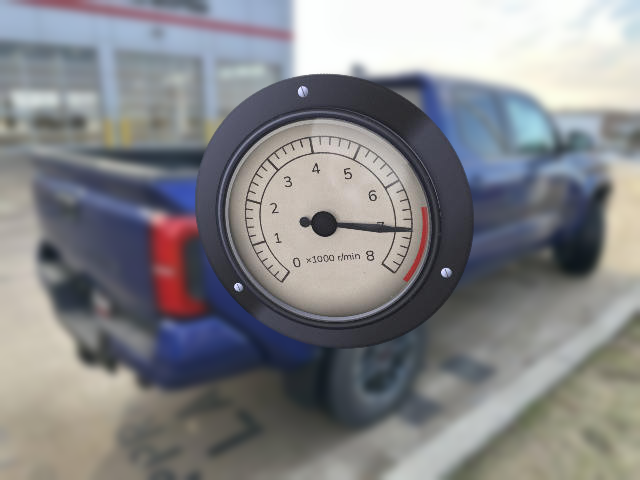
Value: {"value": 7000, "unit": "rpm"}
